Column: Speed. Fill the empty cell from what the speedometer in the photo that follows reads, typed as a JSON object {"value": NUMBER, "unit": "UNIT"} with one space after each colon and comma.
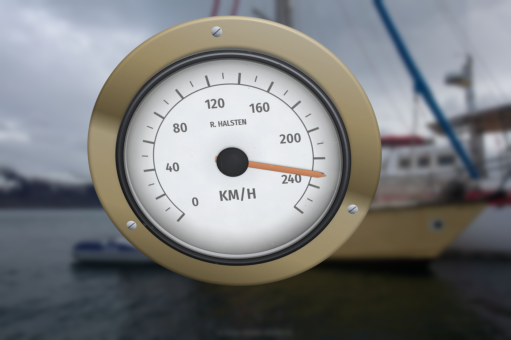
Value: {"value": 230, "unit": "km/h"}
